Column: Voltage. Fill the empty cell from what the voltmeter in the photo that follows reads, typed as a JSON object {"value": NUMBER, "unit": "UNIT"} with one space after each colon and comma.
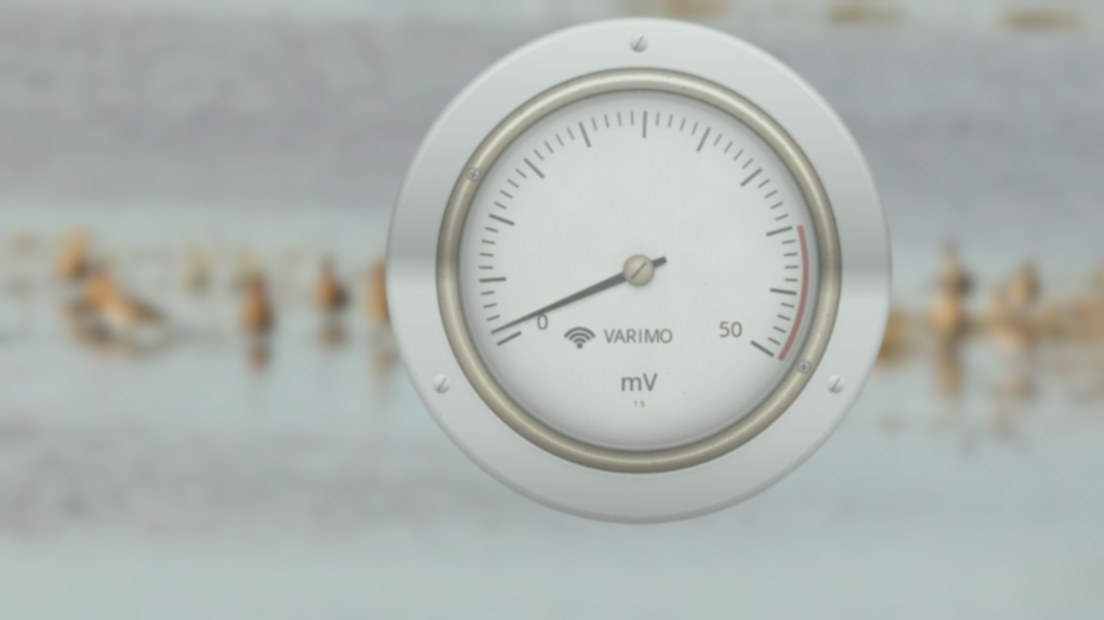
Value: {"value": 1, "unit": "mV"}
